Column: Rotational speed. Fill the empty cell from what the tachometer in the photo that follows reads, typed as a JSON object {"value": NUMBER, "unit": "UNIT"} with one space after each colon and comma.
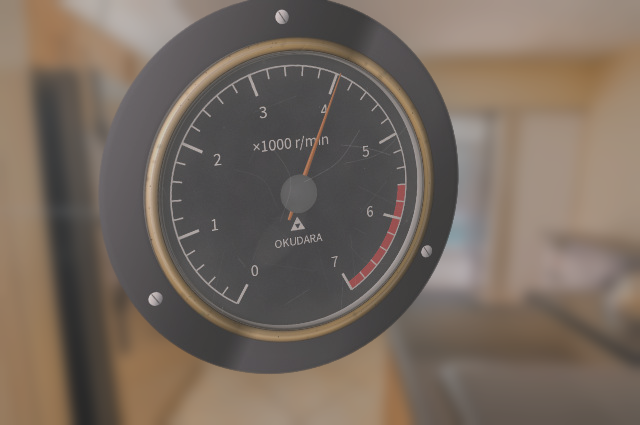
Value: {"value": 4000, "unit": "rpm"}
